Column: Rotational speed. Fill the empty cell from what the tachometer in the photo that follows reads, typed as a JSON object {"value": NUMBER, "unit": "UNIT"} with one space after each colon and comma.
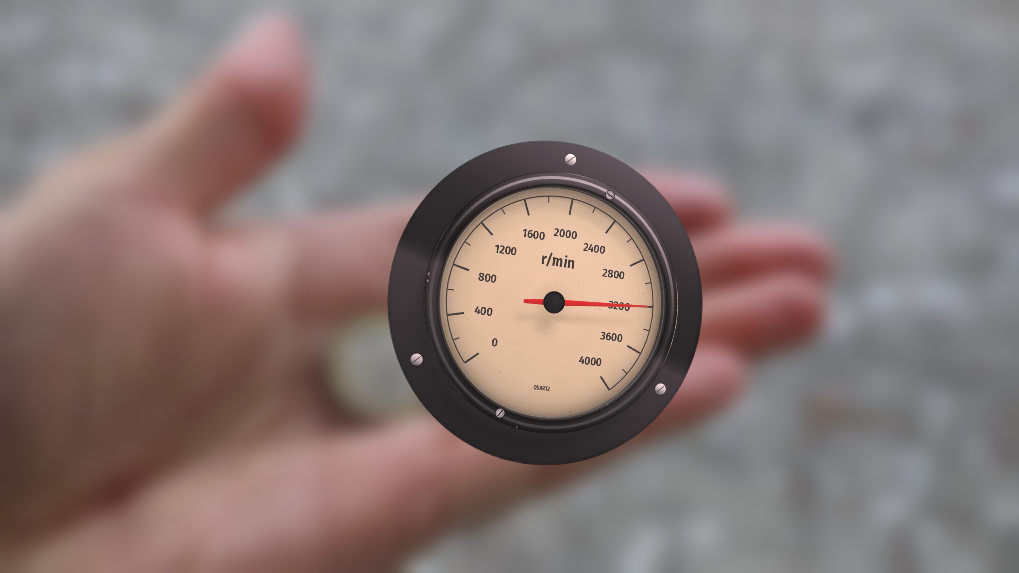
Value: {"value": 3200, "unit": "rpm"}
